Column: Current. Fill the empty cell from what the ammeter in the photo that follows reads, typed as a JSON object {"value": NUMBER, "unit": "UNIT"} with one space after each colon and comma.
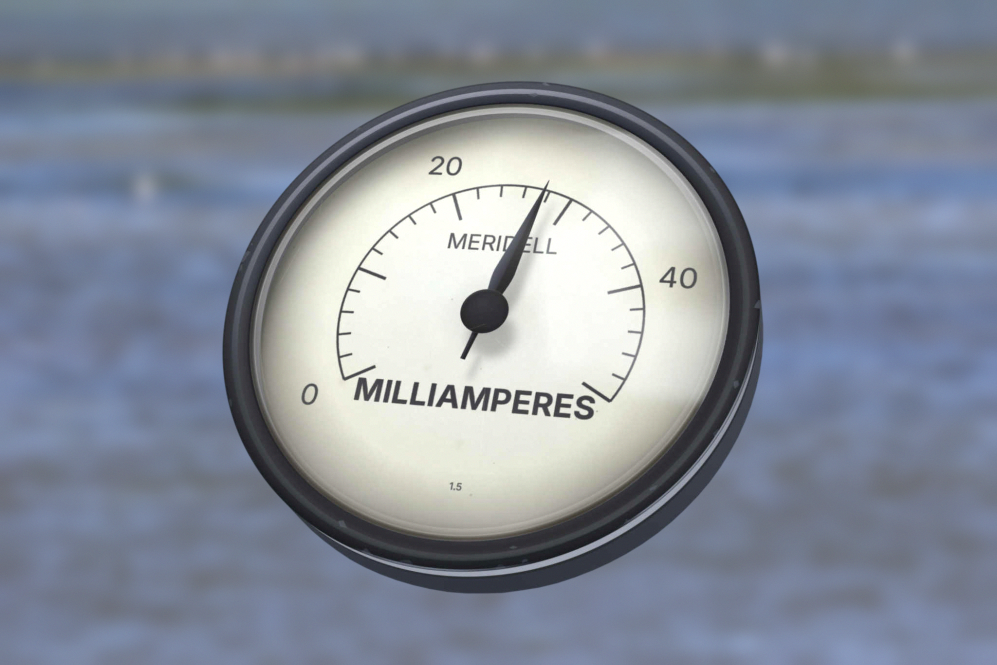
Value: {"value": 28, "unit": "mA"}
